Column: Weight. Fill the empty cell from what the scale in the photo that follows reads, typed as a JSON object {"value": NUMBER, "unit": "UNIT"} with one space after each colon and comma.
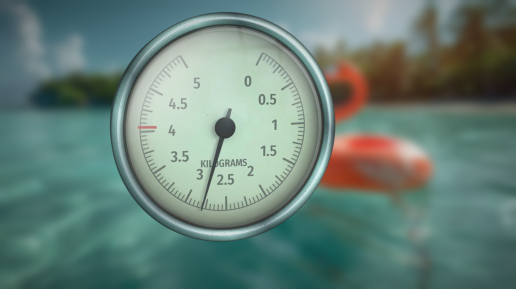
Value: {"value": 2.8, "unit": "kg"}
